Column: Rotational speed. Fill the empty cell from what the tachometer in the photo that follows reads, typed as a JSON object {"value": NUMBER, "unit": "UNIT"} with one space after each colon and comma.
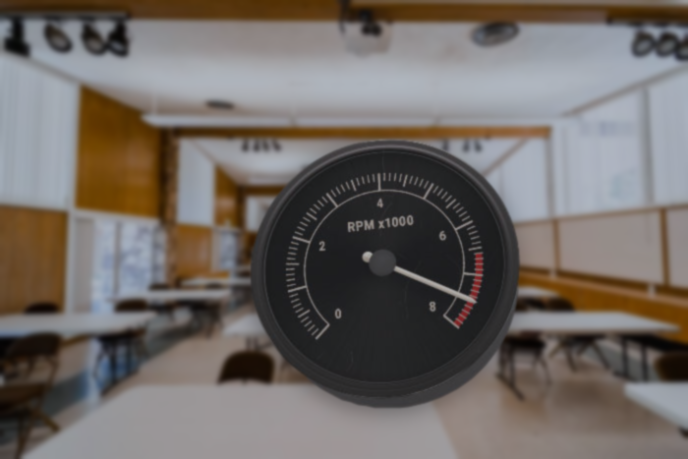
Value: {"value": 7500, "unit": "rpm"}
